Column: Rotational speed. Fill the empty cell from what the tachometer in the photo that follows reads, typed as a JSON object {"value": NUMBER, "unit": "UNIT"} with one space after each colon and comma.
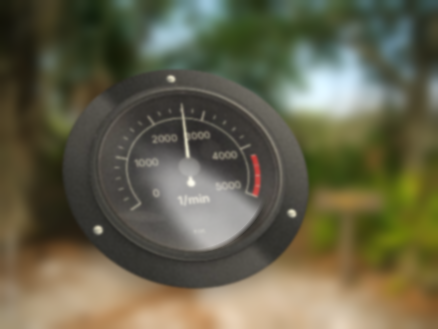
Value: {"value": 2600, "unit": "rpm"}
